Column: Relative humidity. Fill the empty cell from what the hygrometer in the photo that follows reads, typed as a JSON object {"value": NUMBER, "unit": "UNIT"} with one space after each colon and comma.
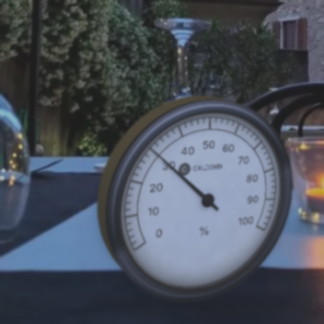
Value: {"value": 30, "unit": "%"}
